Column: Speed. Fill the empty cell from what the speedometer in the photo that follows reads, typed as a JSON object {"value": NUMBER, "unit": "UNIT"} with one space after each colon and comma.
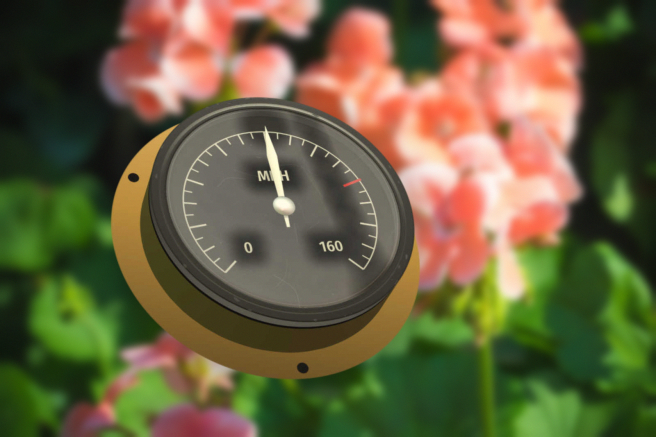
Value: {"value": 80, "unit": "mph"}
